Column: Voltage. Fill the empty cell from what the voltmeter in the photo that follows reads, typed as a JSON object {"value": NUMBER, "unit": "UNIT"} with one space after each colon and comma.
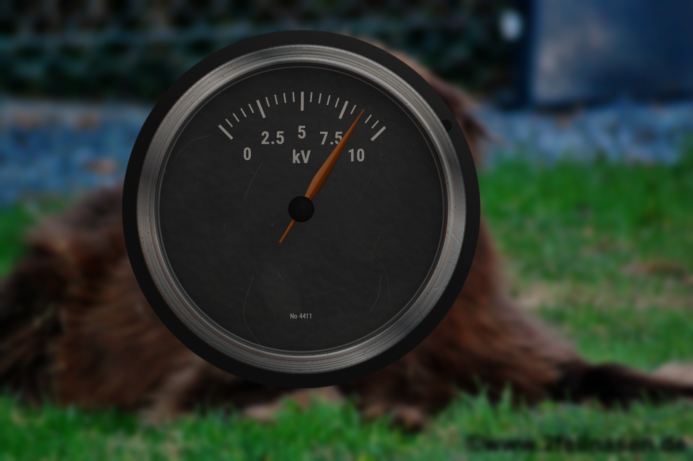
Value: {"value": 8.5, "unit": "kV"}
